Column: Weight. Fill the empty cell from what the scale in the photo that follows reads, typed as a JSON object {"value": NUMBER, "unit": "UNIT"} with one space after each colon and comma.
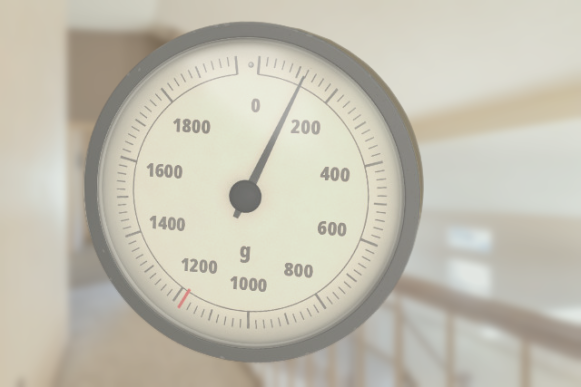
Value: {"value": 120, "unit": "g"}
